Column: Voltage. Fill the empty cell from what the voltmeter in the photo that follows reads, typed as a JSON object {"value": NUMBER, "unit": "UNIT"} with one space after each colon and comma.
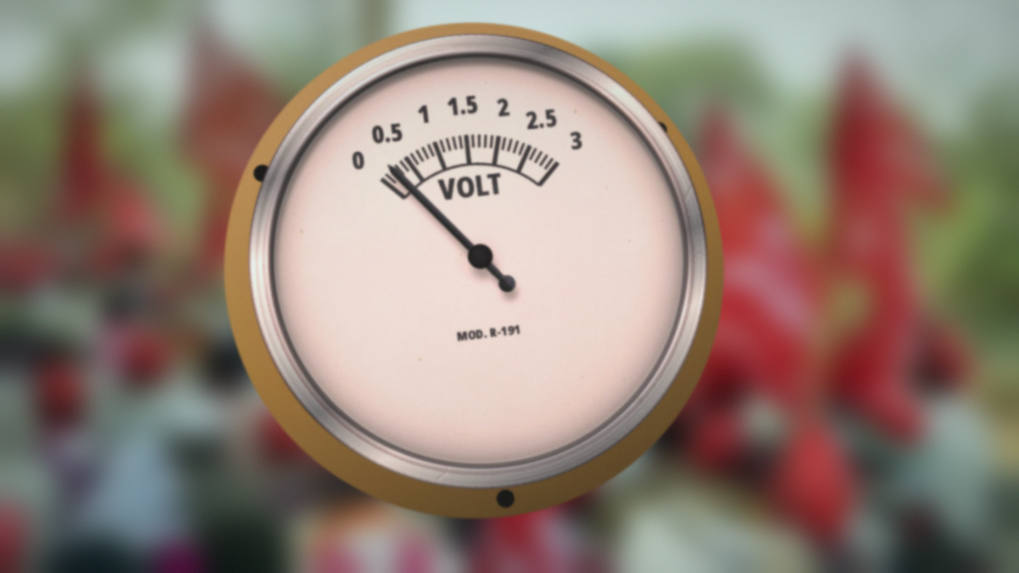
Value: {"value": 0.2, "unit": "V"}
